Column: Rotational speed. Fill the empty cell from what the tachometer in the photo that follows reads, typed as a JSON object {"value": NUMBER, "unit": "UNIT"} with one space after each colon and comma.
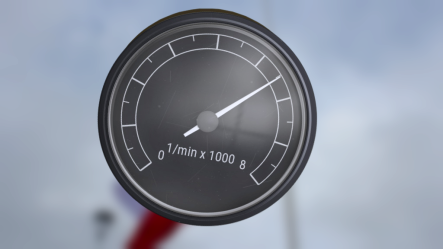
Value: {"value": 5500, "unit": "rpm"}
